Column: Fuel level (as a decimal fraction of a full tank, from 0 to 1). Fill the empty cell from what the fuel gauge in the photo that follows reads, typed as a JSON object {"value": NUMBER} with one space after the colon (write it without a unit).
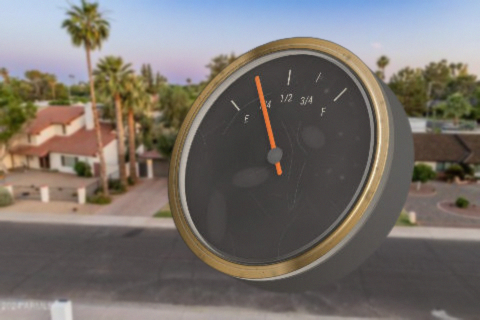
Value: {"value": 0.25}
